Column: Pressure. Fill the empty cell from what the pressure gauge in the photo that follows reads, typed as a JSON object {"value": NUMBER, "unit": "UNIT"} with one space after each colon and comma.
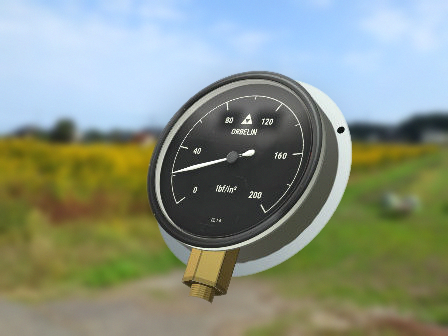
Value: {"value": 20, "unit": "psi"}
